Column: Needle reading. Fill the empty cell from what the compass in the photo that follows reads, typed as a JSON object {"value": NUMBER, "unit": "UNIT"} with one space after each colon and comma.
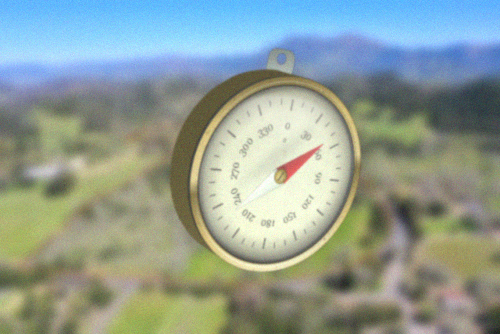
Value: {"value": 50, "unit": "°"}
